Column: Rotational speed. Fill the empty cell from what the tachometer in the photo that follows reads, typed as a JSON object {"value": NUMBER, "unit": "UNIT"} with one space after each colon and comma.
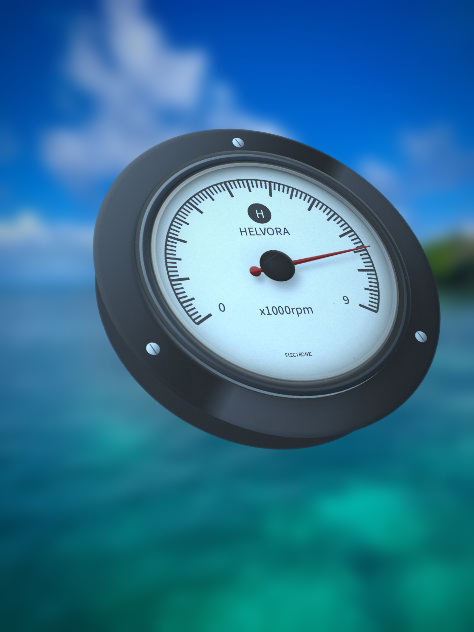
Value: {"value": 7500, "unit": "rpm"}
